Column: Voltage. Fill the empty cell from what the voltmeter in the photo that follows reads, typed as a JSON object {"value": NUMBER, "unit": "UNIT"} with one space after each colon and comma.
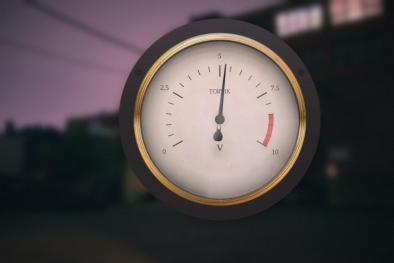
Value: {"value": 5.25, "unit": "V"}
